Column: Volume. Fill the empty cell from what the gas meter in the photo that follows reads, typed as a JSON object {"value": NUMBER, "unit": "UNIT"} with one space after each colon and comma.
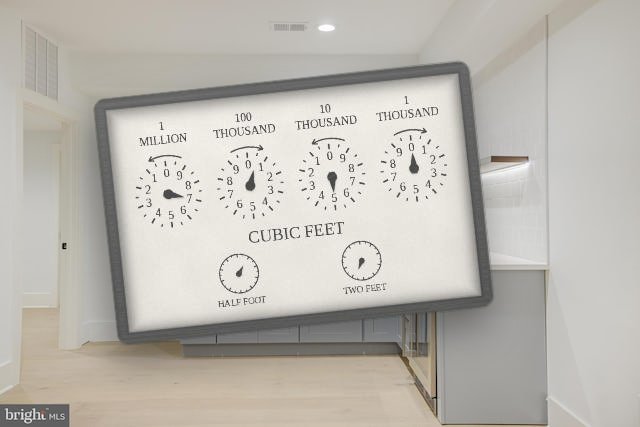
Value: {"value": 705000, "unit": "ft³"}
